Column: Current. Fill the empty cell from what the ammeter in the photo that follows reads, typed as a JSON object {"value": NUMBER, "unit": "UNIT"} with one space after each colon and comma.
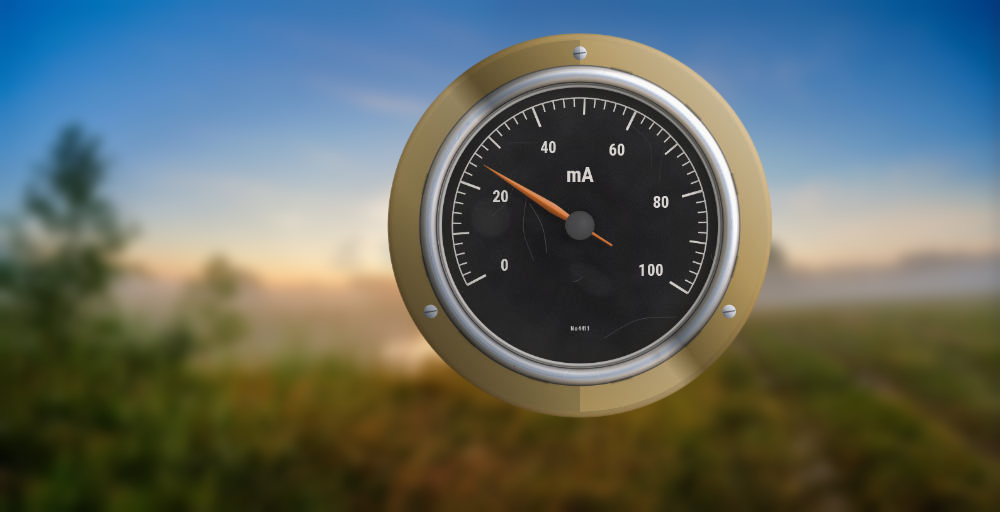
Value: {"value": 25, "unit": "mA"}
